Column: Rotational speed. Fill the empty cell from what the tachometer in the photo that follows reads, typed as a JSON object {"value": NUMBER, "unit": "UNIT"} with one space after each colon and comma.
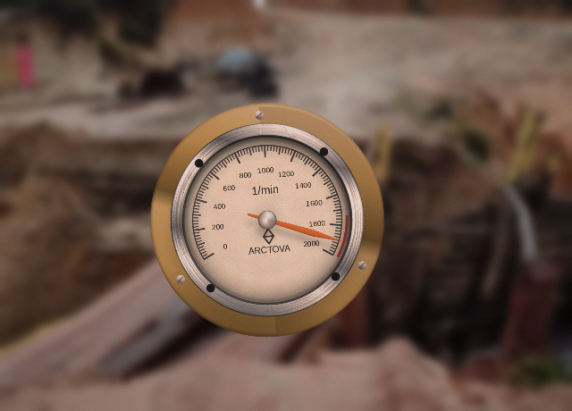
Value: {"value": 1900, "unit": "rpm"}
